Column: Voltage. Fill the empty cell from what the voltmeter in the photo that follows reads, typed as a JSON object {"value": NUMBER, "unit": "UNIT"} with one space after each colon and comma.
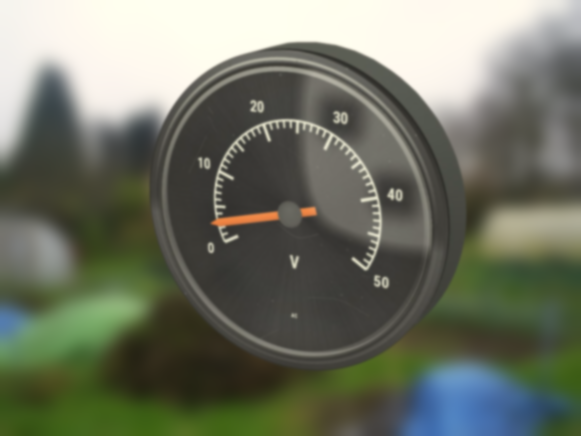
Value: {"value": 3, "unit": "V"}
